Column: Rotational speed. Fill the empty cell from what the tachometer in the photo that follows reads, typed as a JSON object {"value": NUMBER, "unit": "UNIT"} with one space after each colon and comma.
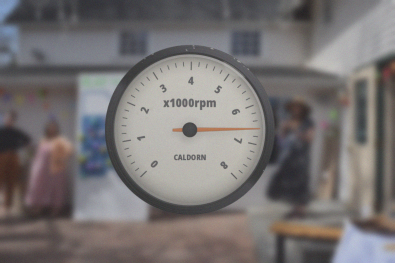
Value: {"value": 6600, "unit": "rpm"}
